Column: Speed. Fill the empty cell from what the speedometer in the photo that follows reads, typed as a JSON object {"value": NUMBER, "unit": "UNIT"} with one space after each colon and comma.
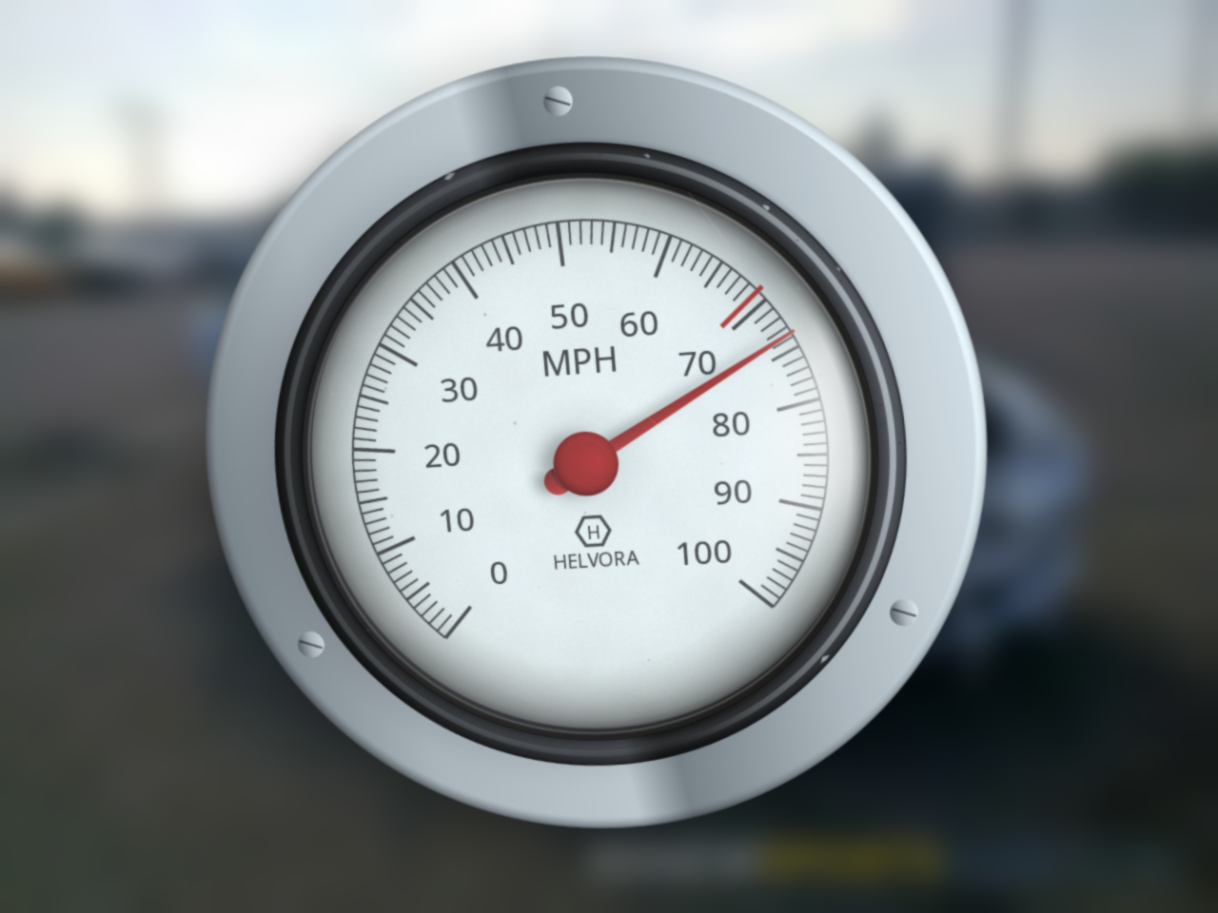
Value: {"value": 73.5, "unit": "mph"}
